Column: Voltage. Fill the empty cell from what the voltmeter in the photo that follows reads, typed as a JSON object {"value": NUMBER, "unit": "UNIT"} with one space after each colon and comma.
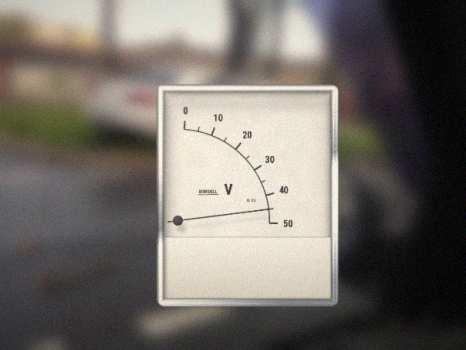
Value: {"value": 45, "unit": "V"}
